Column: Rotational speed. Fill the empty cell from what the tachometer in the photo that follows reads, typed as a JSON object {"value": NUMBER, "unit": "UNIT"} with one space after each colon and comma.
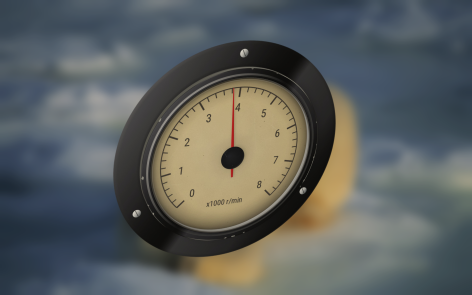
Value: {"value": 3800, "unit": "rpm"}
